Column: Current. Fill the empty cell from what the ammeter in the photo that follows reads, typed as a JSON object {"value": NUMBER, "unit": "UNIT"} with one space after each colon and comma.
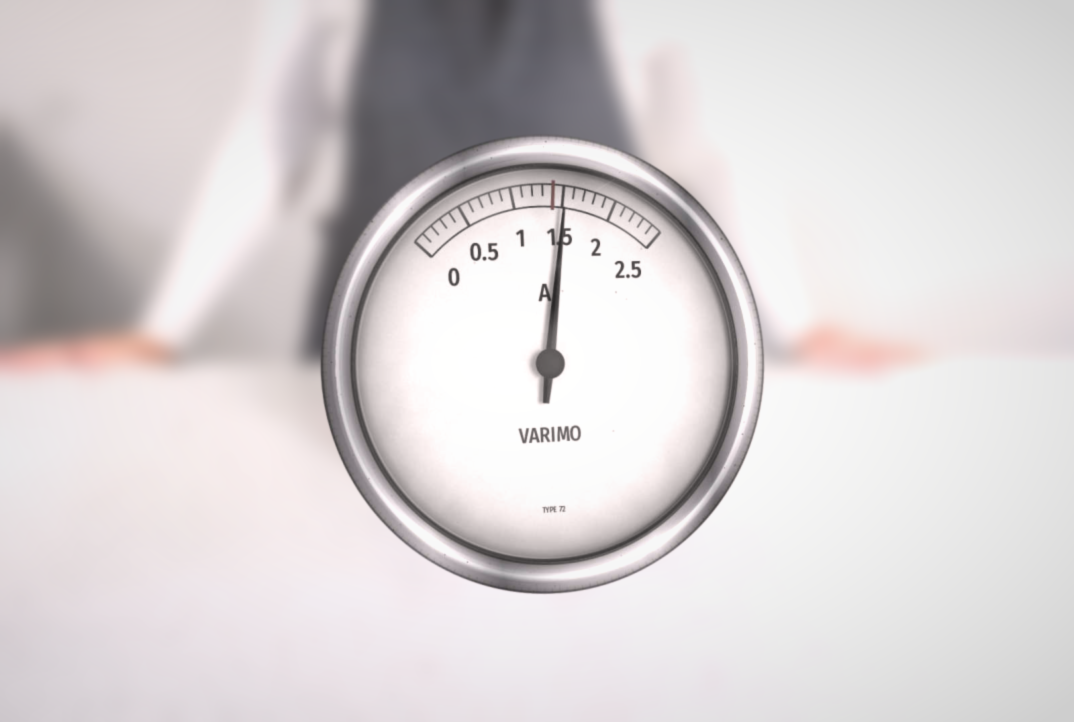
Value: {"value": 1.5, "unit": "A"}
